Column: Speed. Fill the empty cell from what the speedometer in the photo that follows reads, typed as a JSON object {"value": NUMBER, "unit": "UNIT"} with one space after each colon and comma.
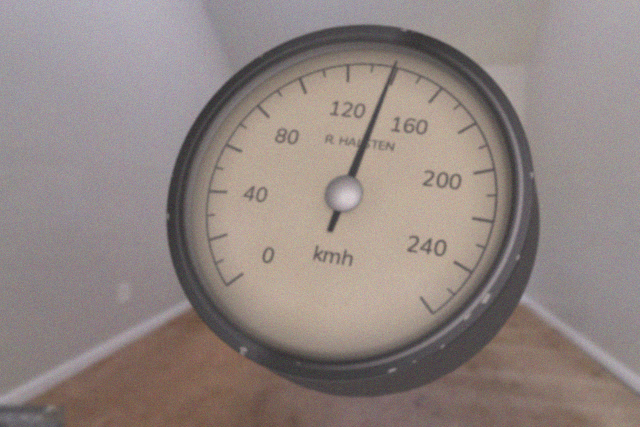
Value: {"value": 140, "unit": "km/h"}
